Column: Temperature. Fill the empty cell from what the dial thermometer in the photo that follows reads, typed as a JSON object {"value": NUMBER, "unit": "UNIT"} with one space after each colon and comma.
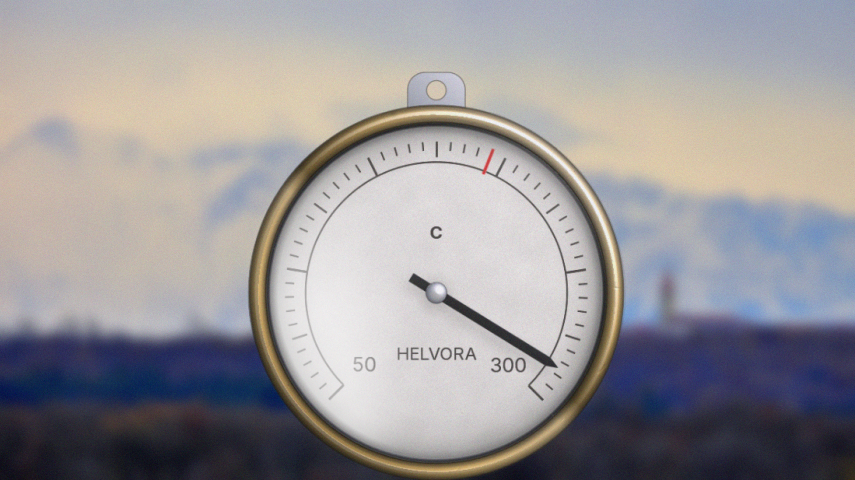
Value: {"value": 287.5, "unit": "°C"}
